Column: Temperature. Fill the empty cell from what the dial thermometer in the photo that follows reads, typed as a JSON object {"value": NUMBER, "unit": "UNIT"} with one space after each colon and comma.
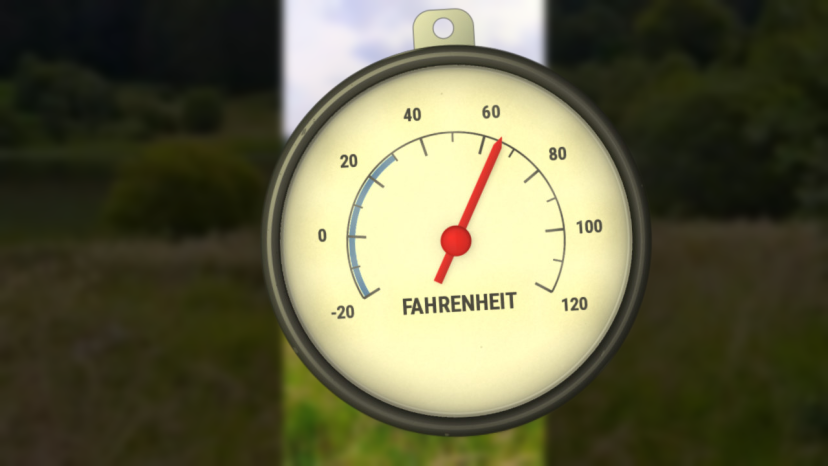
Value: {"value": 65, "unit": "°F"}
